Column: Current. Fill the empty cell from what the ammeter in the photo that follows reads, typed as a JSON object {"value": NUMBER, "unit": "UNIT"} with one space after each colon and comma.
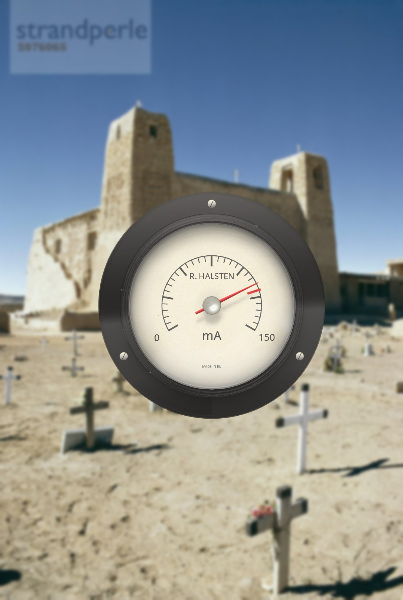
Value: {"value": 115, "unit": "mA"}
